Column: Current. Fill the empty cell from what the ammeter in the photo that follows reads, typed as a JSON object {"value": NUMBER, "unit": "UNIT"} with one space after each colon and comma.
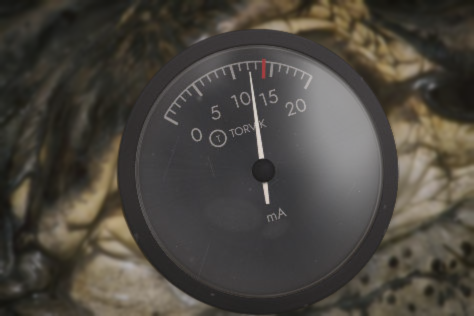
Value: {"value": 12, "unit": "mA"}
